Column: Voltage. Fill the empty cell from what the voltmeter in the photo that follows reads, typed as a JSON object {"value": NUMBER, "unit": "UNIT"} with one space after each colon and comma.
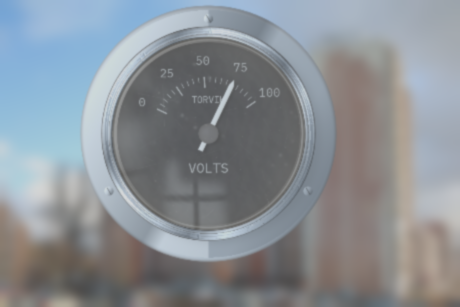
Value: {"value": 75, "unit": "V"}
